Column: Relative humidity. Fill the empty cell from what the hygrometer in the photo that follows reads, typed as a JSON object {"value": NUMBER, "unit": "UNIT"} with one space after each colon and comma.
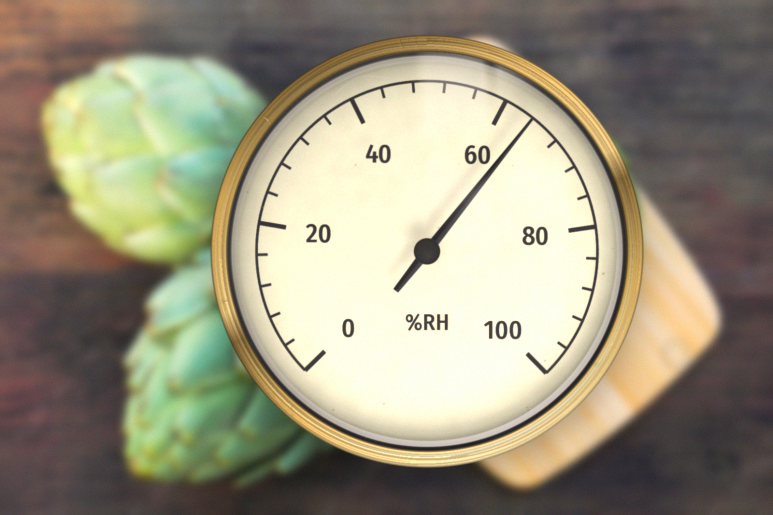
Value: {"value": 64, "unit": "%"}
